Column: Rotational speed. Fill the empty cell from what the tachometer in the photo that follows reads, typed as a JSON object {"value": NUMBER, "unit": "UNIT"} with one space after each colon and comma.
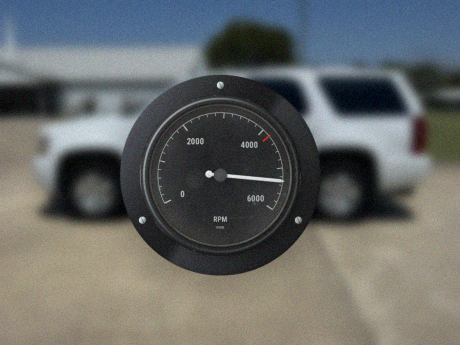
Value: {"value": 5300, "unit": "rpm"}
